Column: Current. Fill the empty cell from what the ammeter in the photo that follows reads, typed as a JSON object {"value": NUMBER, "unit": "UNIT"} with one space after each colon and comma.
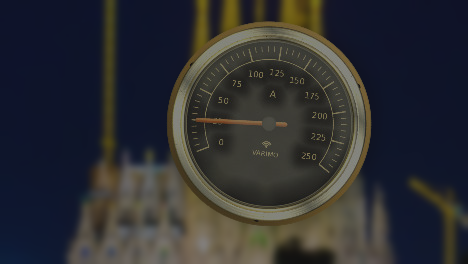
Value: {"value": 25, "unit": "A"}
